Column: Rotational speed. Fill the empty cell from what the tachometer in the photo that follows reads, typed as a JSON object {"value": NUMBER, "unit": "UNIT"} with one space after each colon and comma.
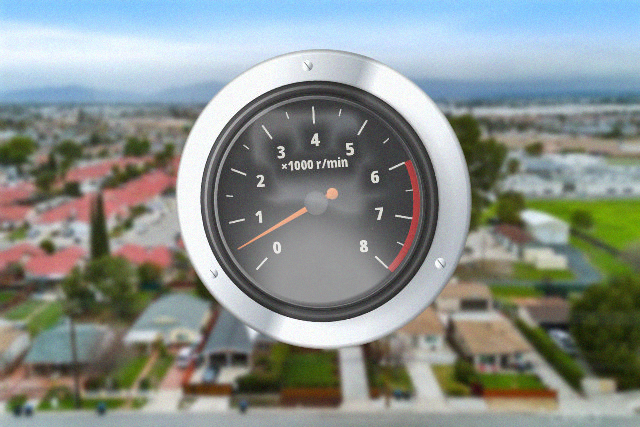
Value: {"value": 500, "unit": "rpm"}
